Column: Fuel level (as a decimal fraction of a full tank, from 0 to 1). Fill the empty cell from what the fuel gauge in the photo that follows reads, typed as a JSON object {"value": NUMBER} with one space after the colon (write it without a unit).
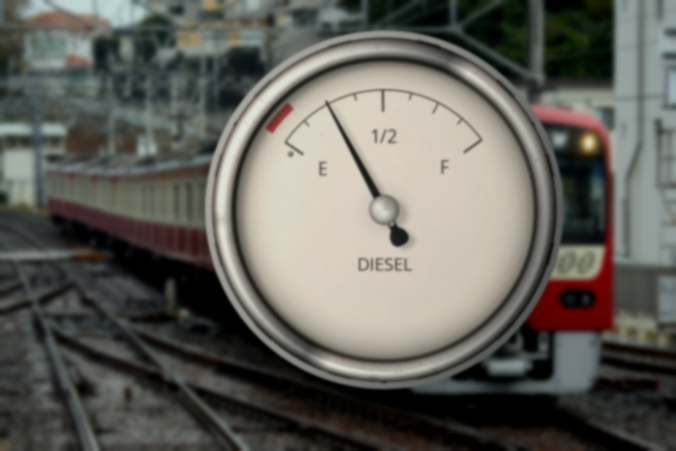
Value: {"value": 0.25}
